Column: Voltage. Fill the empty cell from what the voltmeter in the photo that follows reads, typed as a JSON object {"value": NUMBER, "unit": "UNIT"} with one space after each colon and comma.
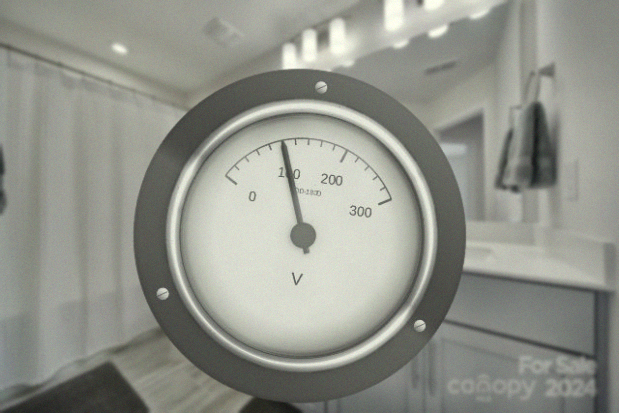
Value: {"value": 100, "unit": "V"}
